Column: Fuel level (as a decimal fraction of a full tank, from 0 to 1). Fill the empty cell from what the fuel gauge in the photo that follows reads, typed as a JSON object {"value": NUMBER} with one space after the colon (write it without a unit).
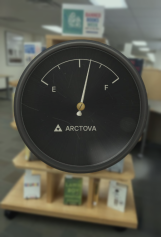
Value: {"value": 0.625}
